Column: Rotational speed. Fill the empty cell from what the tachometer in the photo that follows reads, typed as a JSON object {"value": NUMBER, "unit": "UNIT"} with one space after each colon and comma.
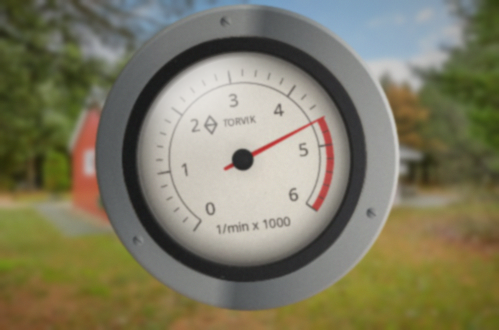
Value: {"value": 4600, "unit": "rpm"}
